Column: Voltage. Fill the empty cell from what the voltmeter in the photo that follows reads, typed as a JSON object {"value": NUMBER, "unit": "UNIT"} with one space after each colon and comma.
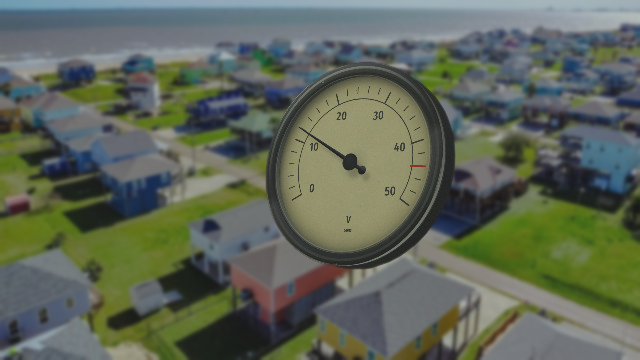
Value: {"value": 12, "unit": "V"}
